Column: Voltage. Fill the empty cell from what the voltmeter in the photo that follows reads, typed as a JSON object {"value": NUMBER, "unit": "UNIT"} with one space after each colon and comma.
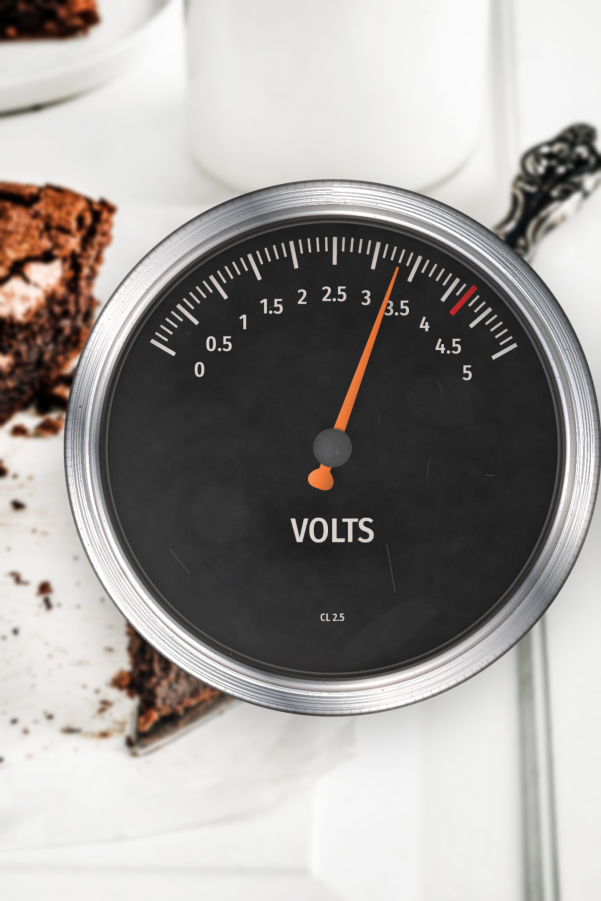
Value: {"value": 3.3, "unit": "V"}
